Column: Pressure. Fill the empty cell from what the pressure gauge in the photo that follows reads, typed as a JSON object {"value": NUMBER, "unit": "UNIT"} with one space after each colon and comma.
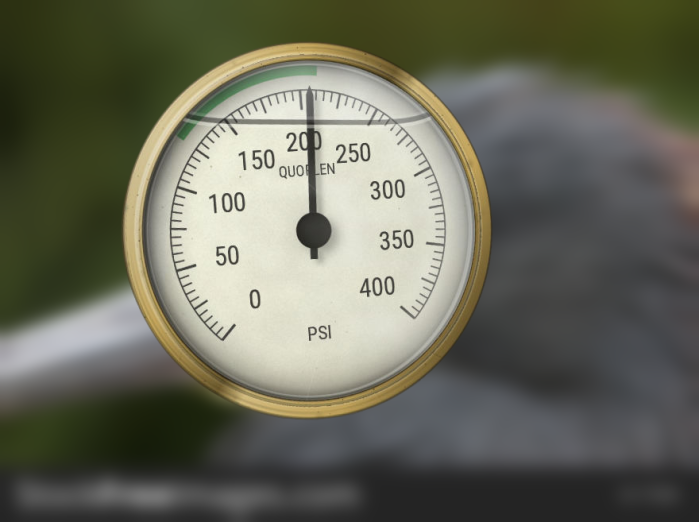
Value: {"value": 205, "unit": "psi"}
